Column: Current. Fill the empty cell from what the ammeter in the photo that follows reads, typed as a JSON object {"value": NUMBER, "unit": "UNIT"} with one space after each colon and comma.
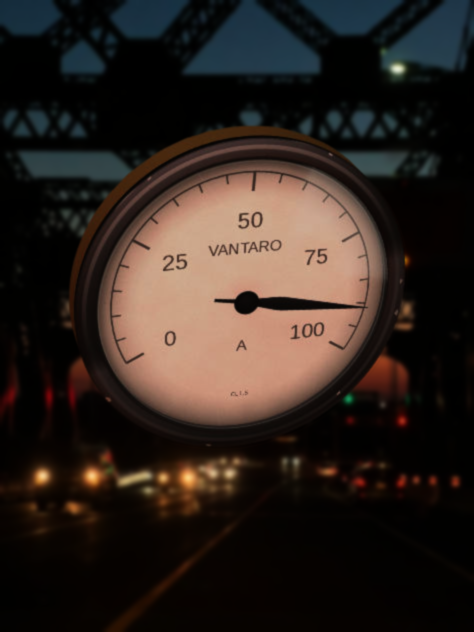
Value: {"value": 90, "unit": "A"}
